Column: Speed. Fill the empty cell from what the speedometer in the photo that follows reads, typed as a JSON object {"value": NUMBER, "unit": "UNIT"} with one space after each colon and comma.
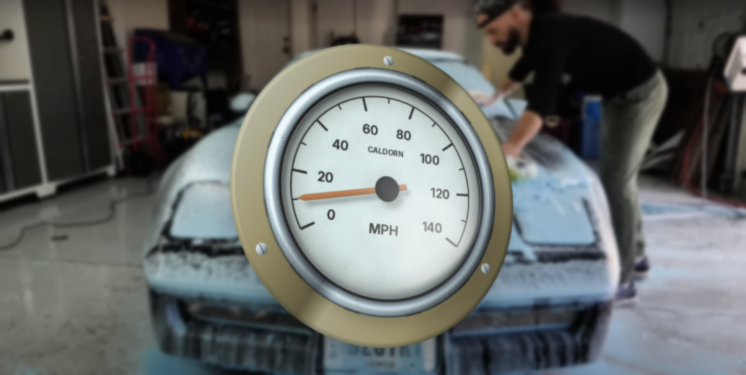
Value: {"value": 10, "unit": "mph"}
